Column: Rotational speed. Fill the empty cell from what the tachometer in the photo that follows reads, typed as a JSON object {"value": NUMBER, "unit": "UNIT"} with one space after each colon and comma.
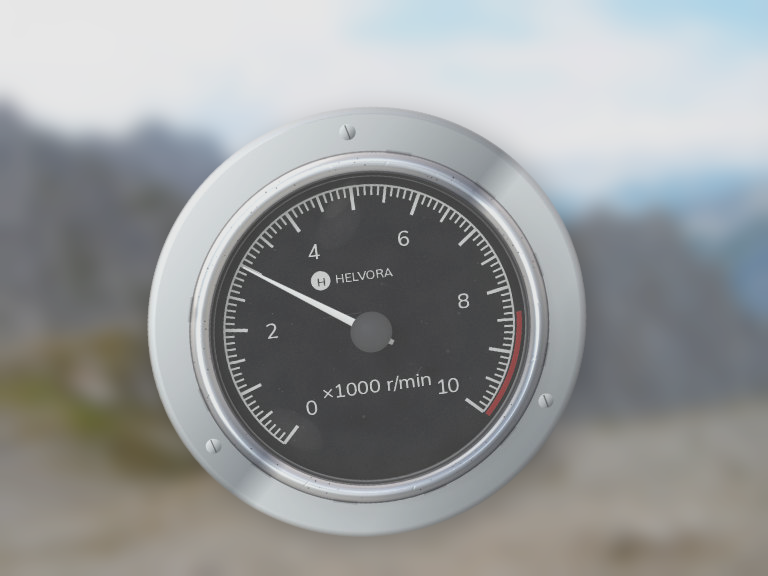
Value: {"value": 3000, "unit": "rpm"}
